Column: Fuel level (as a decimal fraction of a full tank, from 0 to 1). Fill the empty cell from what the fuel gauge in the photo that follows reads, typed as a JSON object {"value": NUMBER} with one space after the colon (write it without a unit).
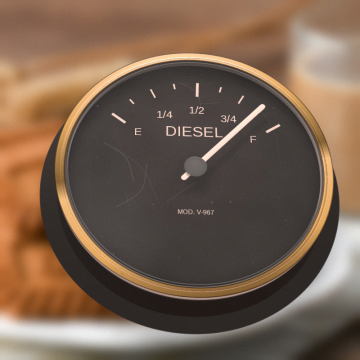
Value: {"value": 0.875}
